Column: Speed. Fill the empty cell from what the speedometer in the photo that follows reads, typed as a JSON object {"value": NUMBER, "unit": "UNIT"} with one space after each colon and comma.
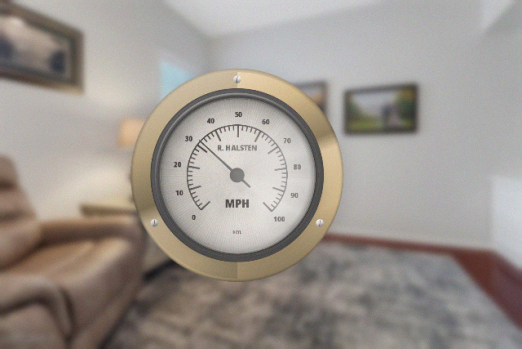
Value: {"value": 32, "unit": "mph"}
